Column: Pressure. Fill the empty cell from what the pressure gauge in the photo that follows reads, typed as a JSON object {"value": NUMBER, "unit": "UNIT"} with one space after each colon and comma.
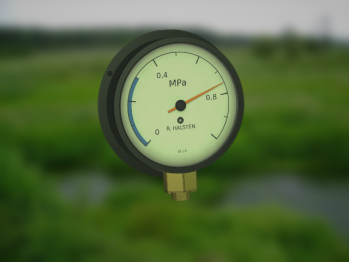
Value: {"value": 0.75, "unit": "MPa"}
